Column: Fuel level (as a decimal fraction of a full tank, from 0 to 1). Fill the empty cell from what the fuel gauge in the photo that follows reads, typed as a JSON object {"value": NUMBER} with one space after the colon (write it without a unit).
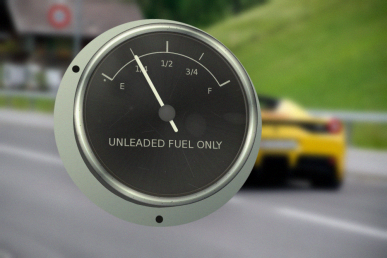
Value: {"value": 0.25}
